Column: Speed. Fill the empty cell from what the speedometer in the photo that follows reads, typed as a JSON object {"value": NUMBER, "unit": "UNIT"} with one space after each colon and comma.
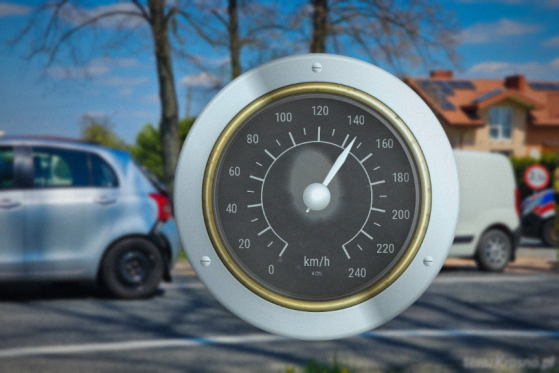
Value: {"value": 145, "unit": "km/h"}
